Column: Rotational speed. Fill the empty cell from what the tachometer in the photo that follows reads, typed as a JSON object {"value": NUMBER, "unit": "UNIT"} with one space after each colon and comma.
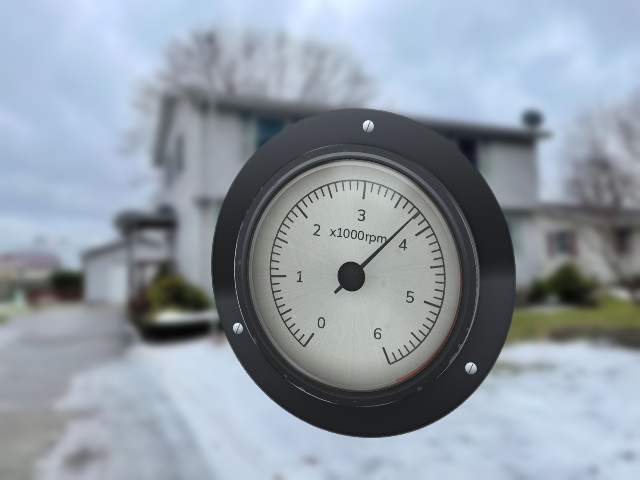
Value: {"value": 3800, "unit": "rpm"}
